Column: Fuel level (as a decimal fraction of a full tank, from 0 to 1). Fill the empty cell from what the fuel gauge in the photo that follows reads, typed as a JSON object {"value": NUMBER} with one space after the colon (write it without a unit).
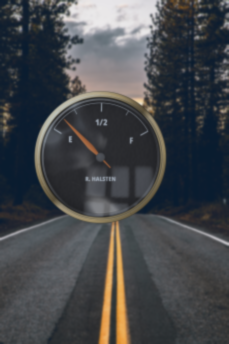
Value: {"value": 0.125}
